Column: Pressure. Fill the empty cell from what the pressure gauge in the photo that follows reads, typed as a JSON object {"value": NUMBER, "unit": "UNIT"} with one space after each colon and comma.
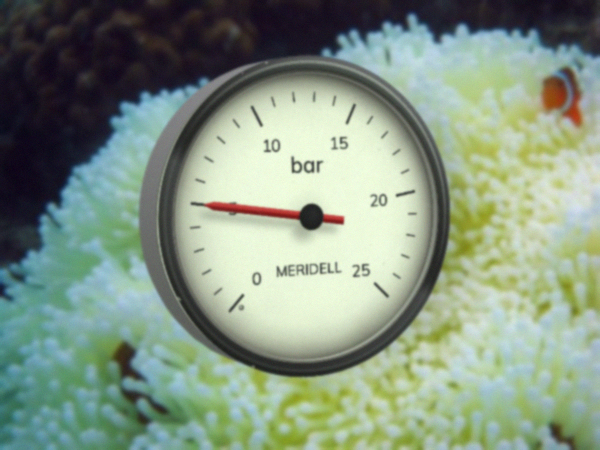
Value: {"value": 5, "unit": "bar"}
